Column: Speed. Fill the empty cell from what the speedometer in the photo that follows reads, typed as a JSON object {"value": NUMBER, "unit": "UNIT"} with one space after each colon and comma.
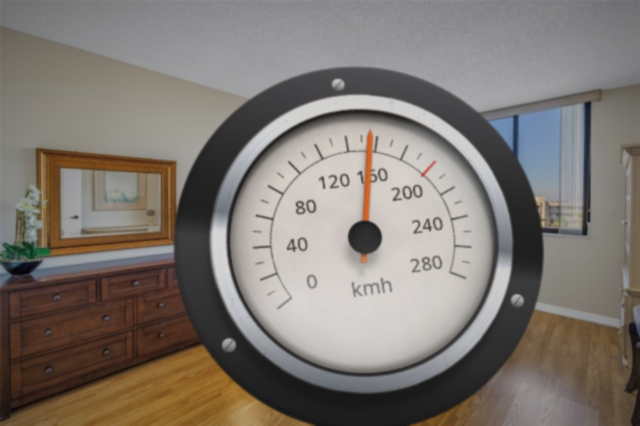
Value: {"value": 155, "unit": "km/h"}
